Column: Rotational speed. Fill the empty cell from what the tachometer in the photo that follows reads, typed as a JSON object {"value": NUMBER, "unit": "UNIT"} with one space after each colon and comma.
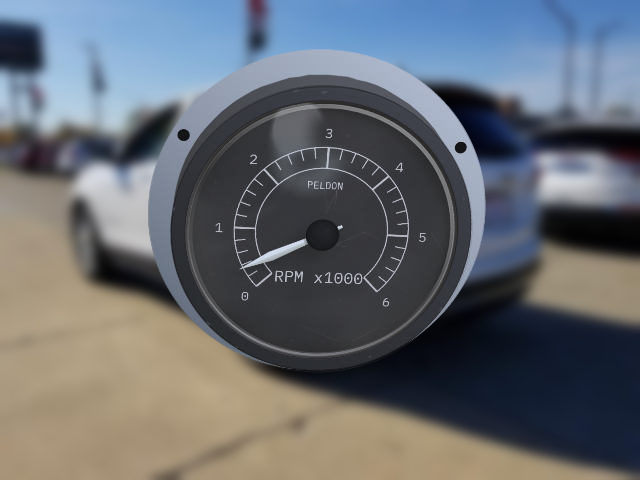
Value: {"value": 400, "unit": "rpm"}
